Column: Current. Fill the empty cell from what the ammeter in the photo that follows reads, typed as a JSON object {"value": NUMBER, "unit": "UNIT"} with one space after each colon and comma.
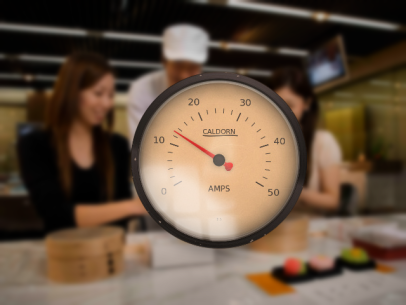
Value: {"value": 13, "unit": "A"}
